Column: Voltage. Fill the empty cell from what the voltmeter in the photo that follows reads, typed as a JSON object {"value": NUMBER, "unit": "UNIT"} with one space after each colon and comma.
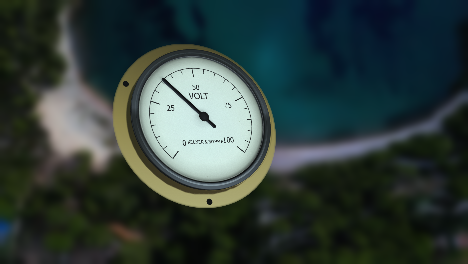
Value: {"value": 35, "unit": "V"}
